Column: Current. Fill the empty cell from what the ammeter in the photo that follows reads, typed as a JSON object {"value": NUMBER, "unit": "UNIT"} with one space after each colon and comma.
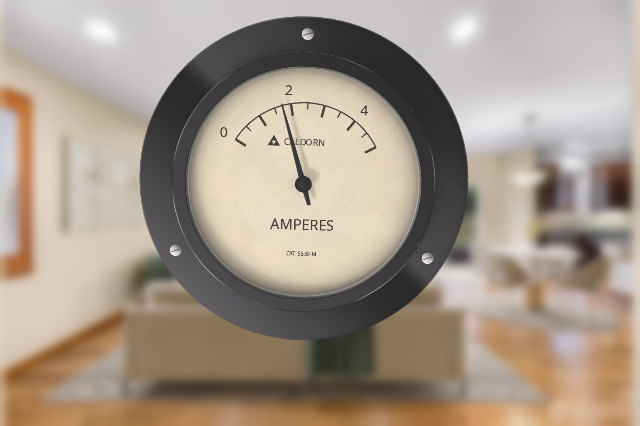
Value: {"value": 1.75, "unit": "A"}
